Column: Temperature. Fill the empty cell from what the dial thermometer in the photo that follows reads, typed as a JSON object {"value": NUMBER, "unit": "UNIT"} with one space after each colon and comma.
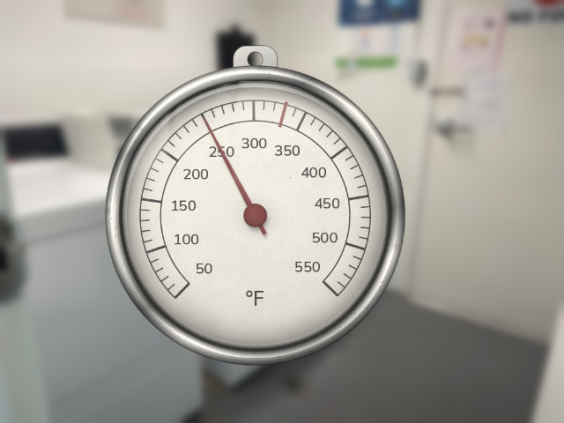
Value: {"value": 250, "unit": "°F"}
